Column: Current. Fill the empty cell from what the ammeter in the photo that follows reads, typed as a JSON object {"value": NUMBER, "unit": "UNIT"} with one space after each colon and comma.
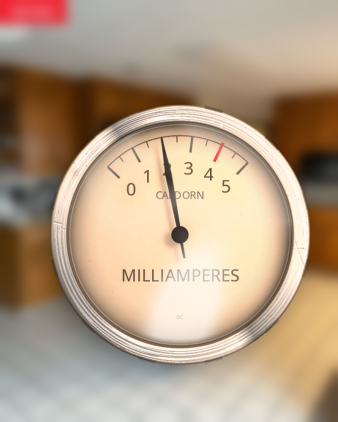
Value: {"value": 2, "unit": "mA"}
